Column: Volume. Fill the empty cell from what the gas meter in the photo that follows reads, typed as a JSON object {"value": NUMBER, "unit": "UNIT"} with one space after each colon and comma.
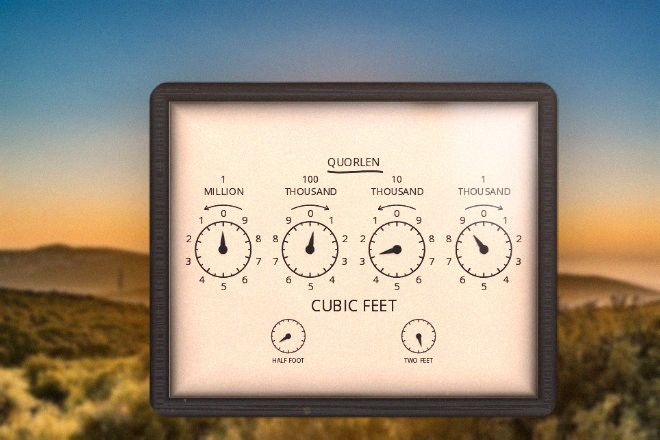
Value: {"value": 2900, "unit": "ft³"}
